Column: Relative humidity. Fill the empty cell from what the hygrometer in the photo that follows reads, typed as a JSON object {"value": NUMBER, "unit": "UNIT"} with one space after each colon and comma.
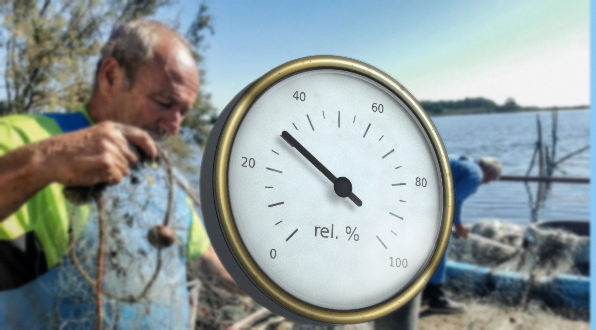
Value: {"value": 30, "unit": "%"}
